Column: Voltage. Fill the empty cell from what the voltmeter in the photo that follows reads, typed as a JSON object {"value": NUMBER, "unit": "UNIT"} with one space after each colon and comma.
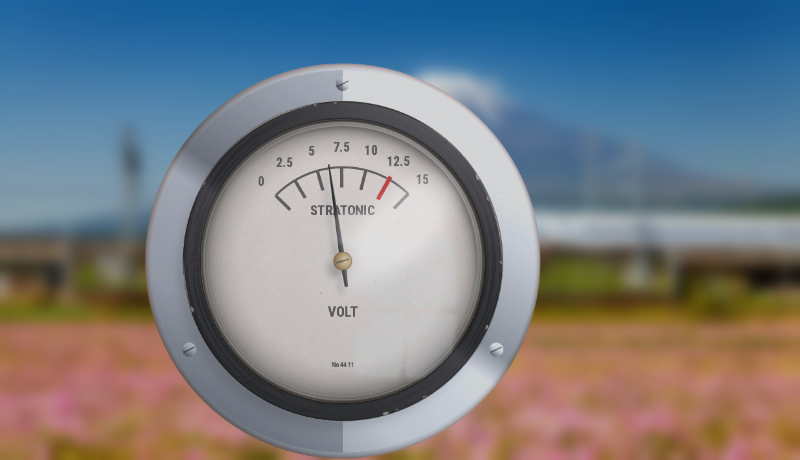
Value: {"value": 6.25, "unit": "V"}
